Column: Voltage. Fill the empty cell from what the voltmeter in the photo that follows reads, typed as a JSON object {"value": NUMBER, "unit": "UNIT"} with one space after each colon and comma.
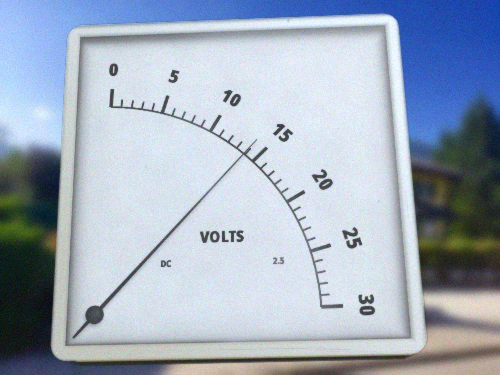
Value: {"value": 14, "unit": "V"}
